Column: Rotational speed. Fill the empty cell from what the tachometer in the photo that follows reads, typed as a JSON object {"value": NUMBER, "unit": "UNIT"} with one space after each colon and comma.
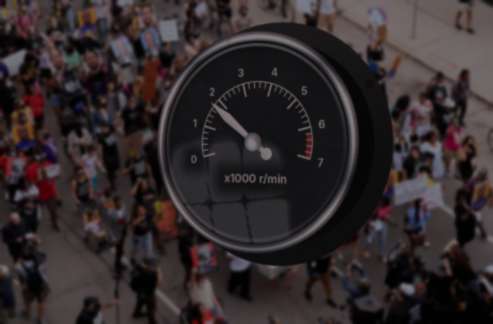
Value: {"value": 1800, "unit": "rpm"}
